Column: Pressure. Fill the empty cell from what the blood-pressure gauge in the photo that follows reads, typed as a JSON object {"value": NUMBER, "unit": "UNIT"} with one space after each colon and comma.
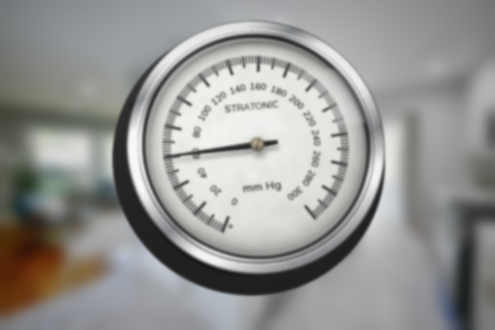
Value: {"value": 60, "unit": "mmHg"}
